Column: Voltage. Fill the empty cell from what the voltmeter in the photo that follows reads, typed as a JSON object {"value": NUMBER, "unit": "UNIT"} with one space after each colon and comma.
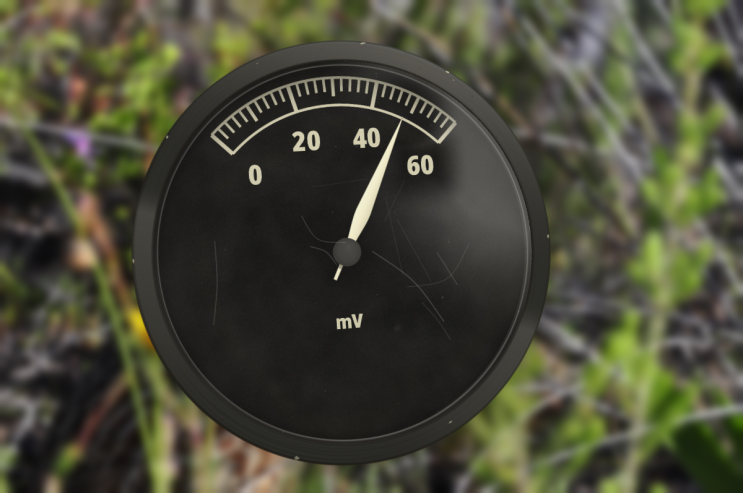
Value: {"value": 48, "unit": "mV"}
